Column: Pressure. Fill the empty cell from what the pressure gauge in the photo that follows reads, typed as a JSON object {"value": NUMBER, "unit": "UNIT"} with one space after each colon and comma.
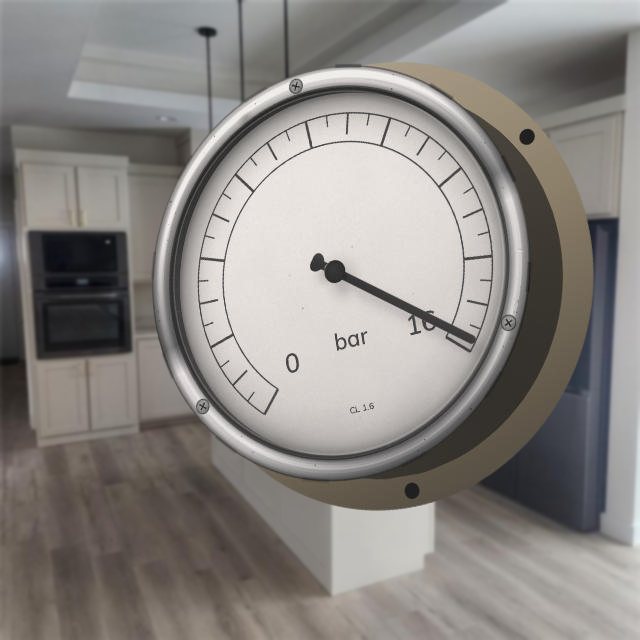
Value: {"value": 15.75, "unit": "bar"}
